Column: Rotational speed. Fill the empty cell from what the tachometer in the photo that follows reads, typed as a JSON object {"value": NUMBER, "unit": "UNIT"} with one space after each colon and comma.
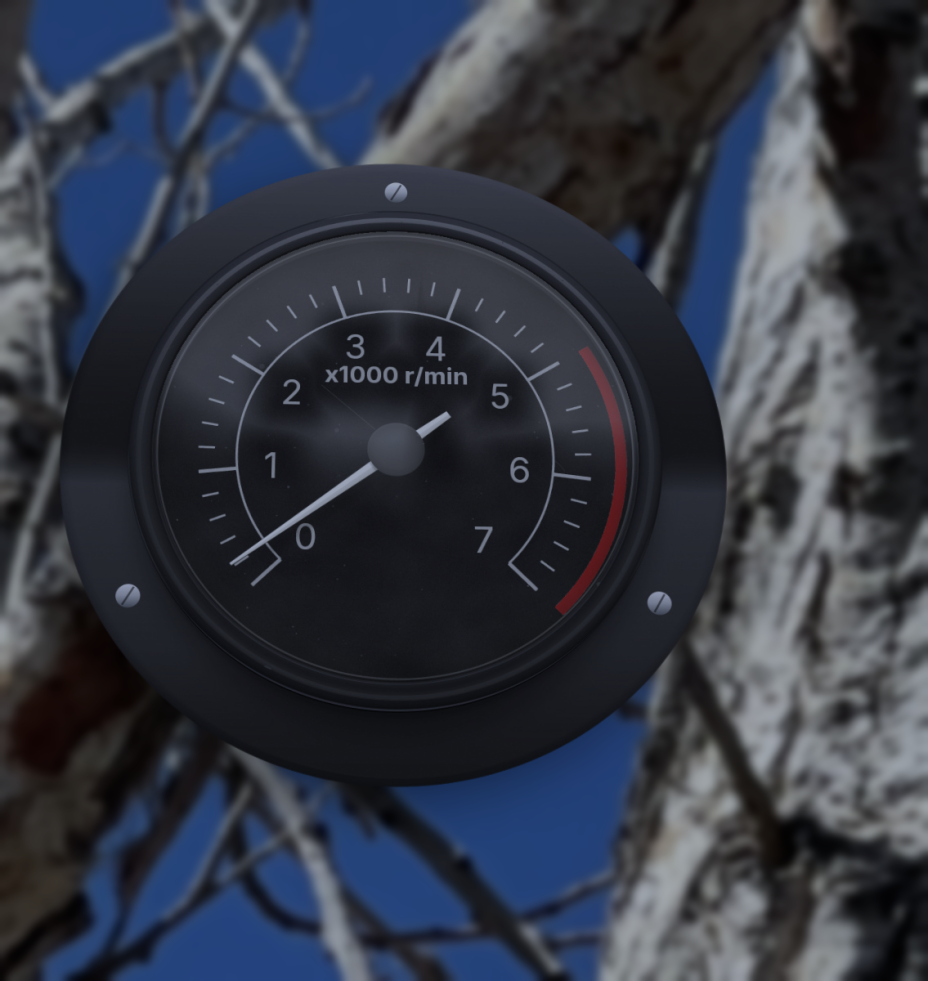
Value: {"value": 200, "unit": "rpm"}
